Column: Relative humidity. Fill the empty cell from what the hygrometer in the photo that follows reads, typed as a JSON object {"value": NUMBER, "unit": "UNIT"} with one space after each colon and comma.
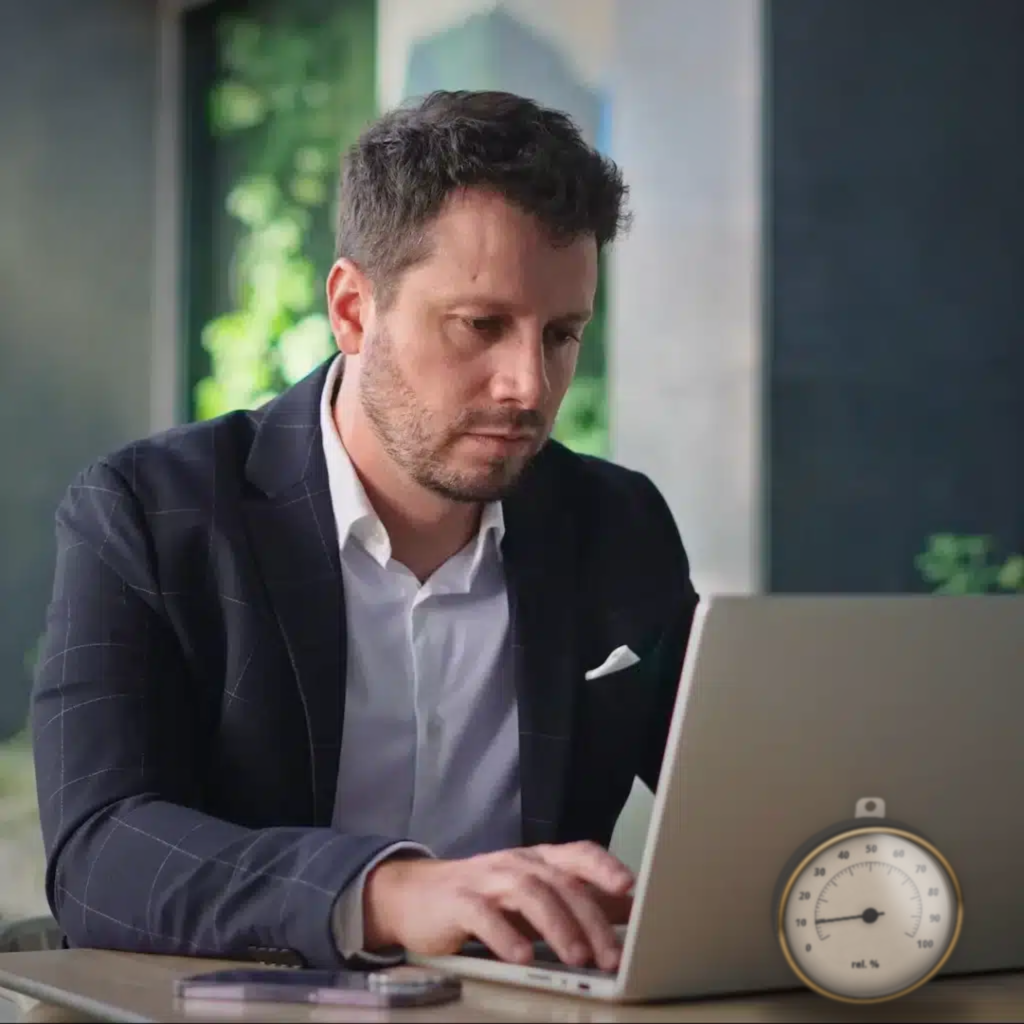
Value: {"value": 10, "unit": "%"}
